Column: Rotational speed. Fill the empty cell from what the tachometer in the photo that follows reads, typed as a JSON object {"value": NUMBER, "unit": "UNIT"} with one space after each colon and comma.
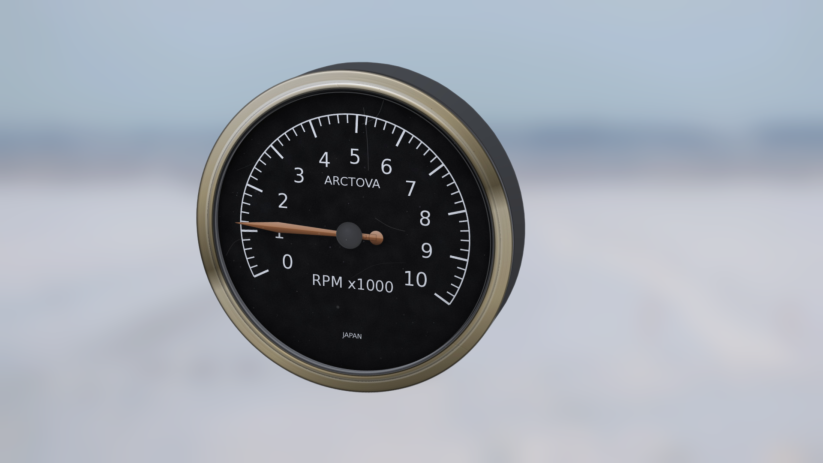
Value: {"value": 1200, "unit": "rpm"}
